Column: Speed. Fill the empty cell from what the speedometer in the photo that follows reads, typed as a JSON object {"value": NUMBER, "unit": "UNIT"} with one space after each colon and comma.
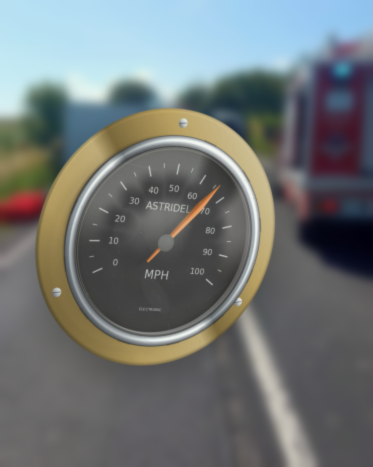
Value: {"value": 65, "unit": "mph"}
